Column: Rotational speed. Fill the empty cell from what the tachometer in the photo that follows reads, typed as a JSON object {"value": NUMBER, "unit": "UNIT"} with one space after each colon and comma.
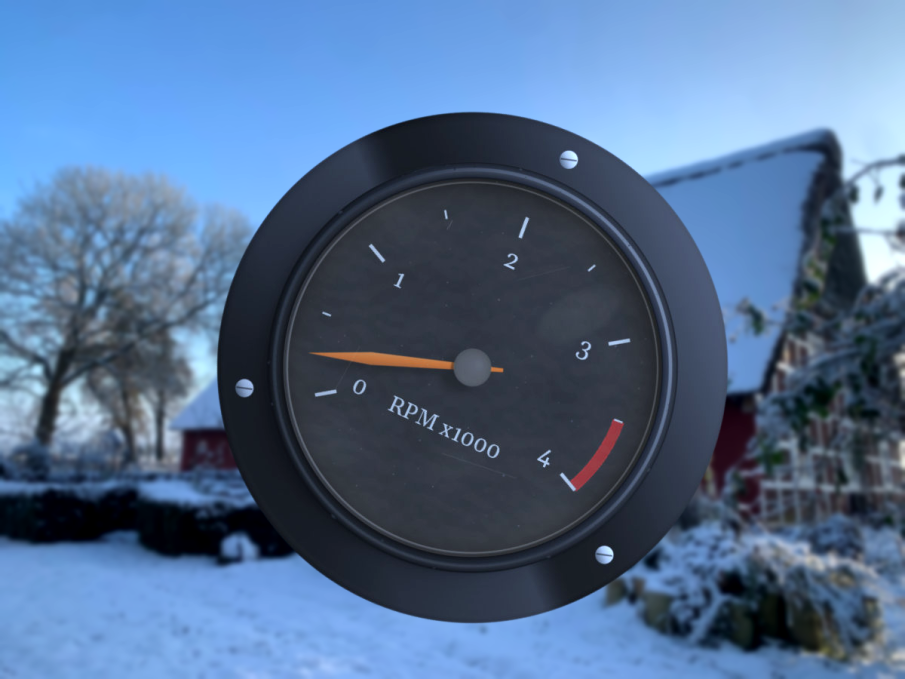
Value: {"value": 250, "unit": "rpm"}
